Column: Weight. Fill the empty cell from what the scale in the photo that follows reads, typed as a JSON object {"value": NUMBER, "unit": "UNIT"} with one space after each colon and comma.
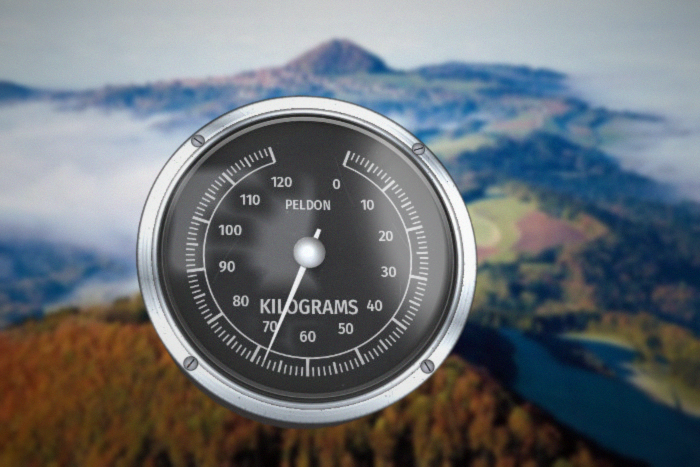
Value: {"value": 68, "unit": "kg"}
